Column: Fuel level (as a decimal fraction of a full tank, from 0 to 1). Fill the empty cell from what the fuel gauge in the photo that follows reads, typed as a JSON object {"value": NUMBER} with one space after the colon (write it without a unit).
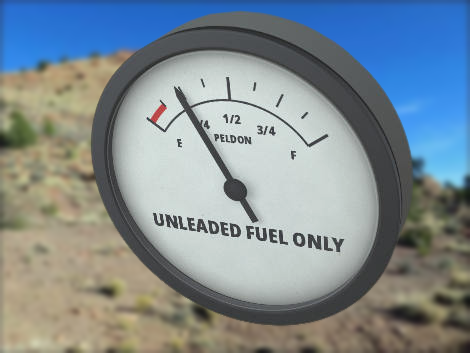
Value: {"value": 0.25}
